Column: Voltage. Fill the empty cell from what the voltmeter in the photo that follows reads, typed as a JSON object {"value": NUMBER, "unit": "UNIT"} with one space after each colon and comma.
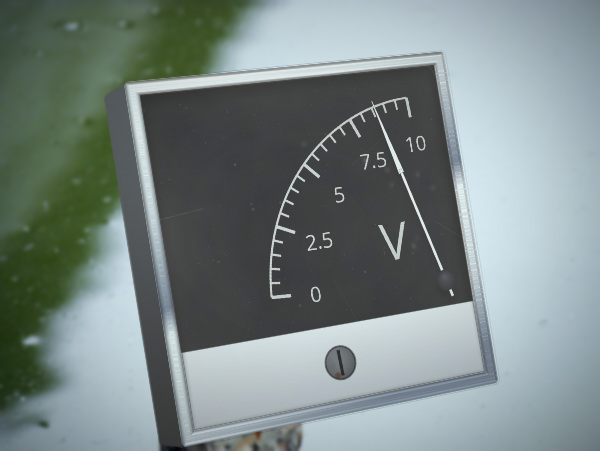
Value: {"value": 8.5, "unit": "V"}
